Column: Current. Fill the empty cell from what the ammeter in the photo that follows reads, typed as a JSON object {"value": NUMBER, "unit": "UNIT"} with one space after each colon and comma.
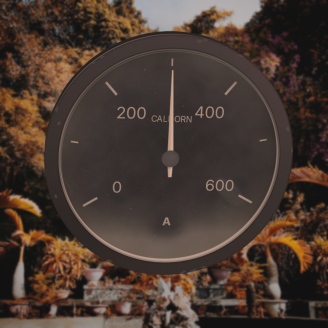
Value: {"value": 300, "unit": "A"}
